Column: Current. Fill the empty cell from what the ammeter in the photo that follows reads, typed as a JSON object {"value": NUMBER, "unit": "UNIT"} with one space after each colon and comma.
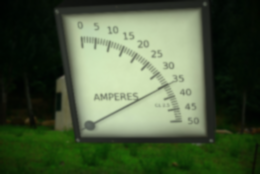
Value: {"value": 35, "unit": "A"}
